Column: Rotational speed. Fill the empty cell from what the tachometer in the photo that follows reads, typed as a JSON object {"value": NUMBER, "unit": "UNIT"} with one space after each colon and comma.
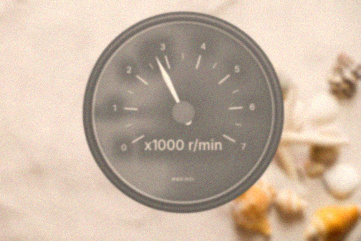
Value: {"value": 2750, "unit": "rpm"}
